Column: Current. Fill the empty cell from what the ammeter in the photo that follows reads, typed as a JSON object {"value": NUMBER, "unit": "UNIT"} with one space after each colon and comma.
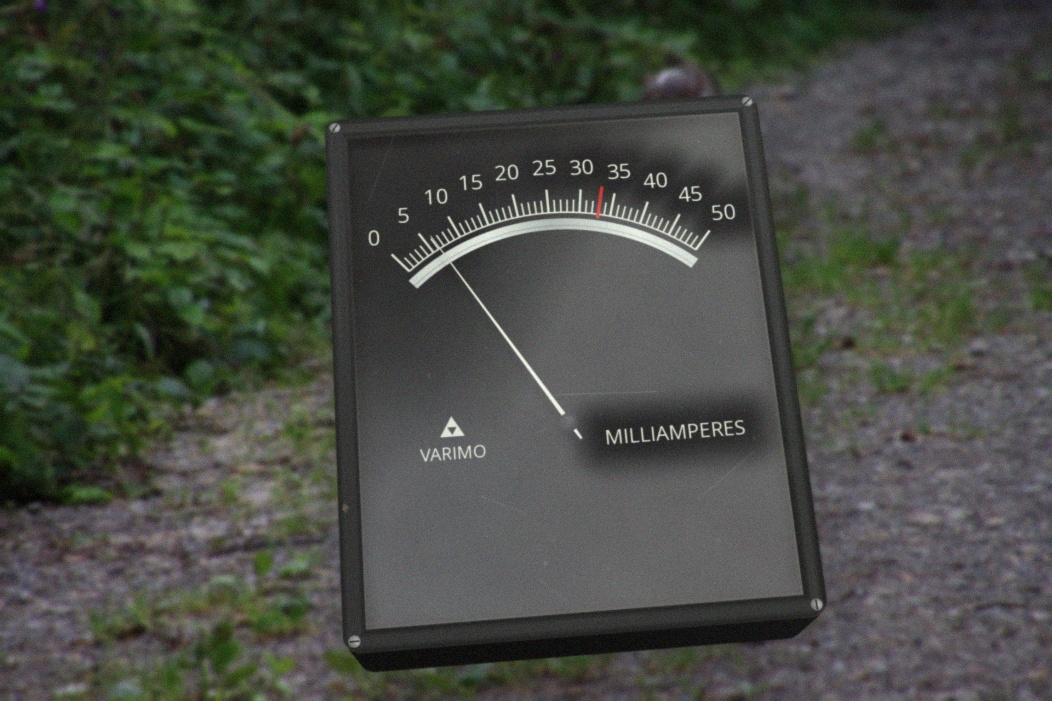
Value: {"value": 6, "unit": "mA"}
